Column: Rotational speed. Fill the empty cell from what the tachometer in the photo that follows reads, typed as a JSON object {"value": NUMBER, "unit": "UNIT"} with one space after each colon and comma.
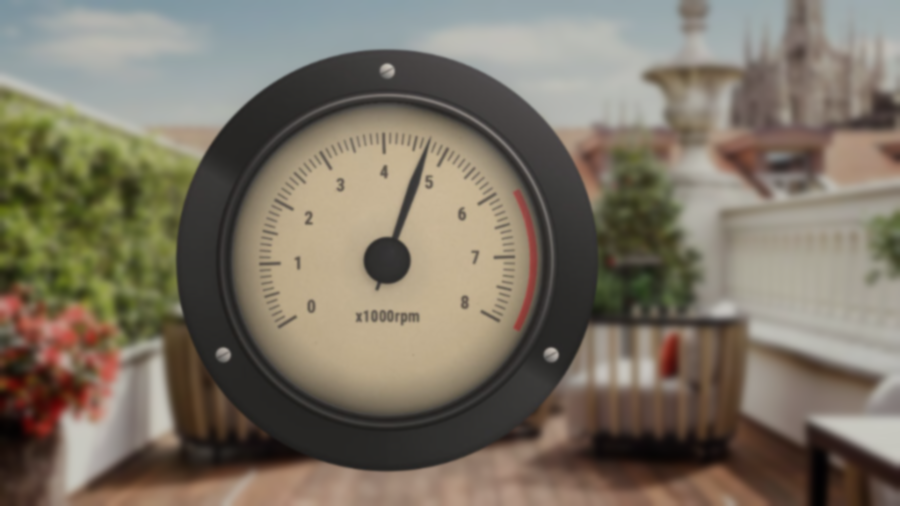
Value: {"value": 4700, "unit": "rpm"}
